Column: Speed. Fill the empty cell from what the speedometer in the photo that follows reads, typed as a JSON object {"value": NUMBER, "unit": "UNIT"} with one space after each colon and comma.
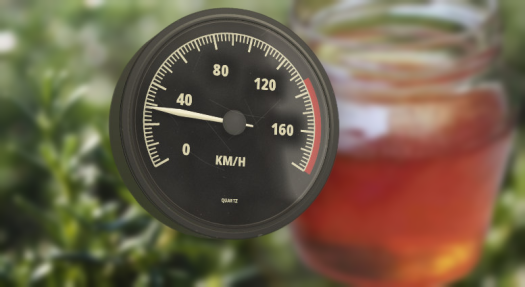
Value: {"value": 28, "unit": "km/h"}
